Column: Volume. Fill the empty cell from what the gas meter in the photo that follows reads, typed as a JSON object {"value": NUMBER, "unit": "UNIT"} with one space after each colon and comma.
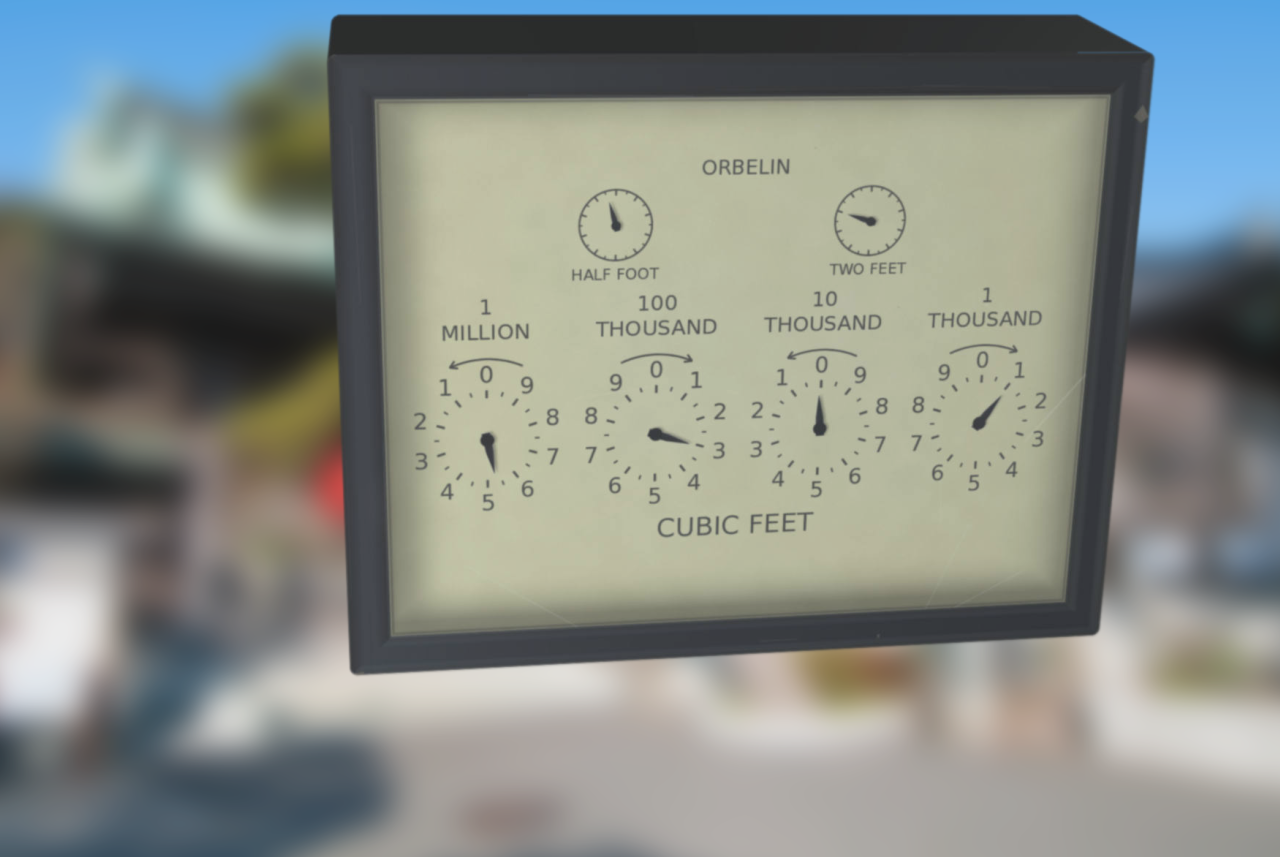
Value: {"value": 530100, "unit": "ft³"}
